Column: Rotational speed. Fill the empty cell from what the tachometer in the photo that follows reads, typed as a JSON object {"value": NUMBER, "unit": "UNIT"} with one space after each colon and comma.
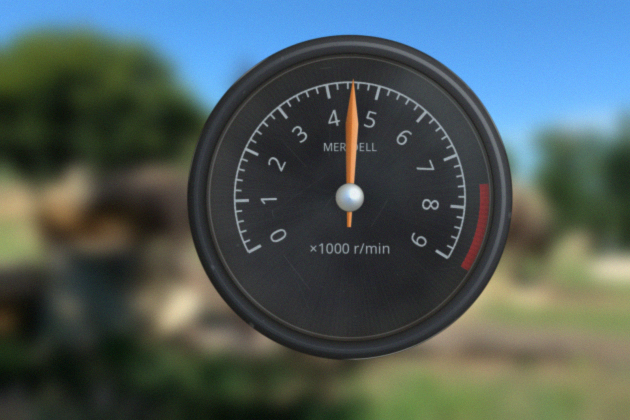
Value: {"value": 4500, "unit": "rpm"}
